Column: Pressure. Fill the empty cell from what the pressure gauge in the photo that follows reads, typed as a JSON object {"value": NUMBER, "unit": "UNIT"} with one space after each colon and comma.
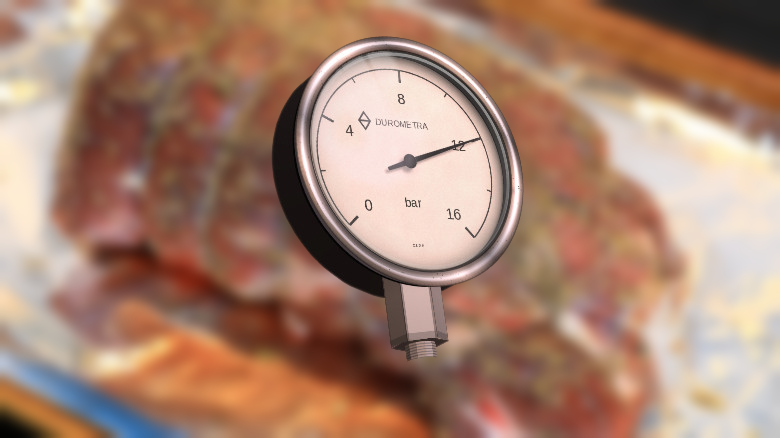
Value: {"value": 12, "unit": "bar"}
